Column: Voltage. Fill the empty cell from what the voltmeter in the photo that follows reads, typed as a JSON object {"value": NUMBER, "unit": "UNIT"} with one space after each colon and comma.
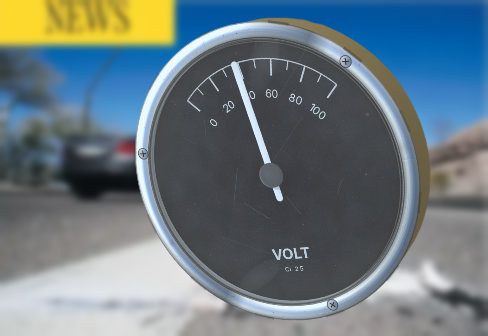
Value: {"value": 40, "unit": "V"}
